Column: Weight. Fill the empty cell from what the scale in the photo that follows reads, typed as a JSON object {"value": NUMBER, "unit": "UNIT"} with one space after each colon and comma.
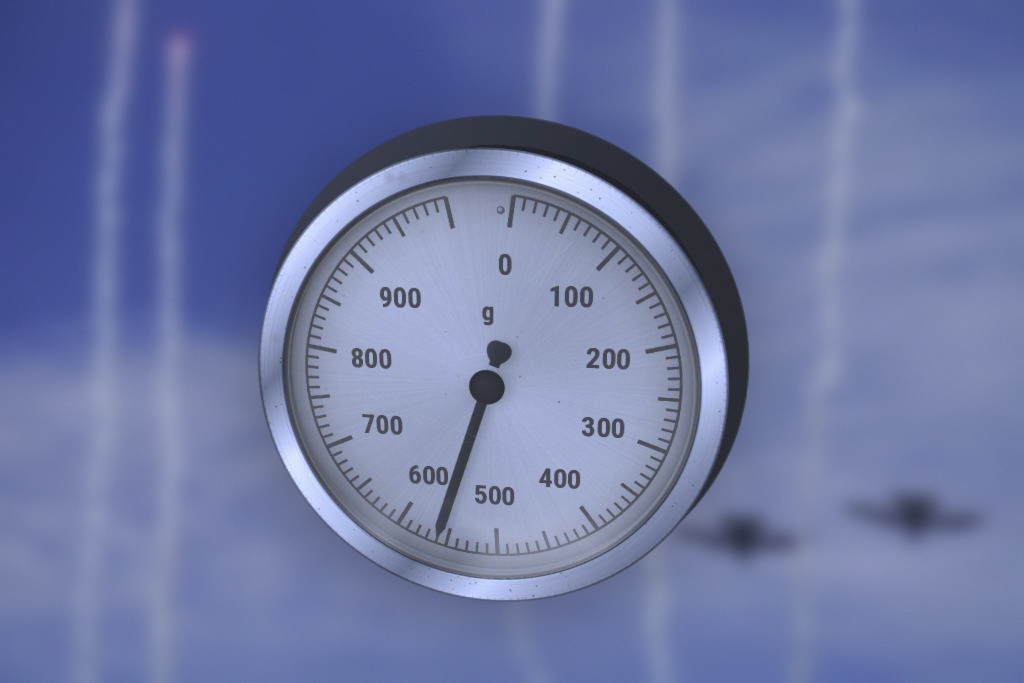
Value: {"value": 560, "unit": "g"}
